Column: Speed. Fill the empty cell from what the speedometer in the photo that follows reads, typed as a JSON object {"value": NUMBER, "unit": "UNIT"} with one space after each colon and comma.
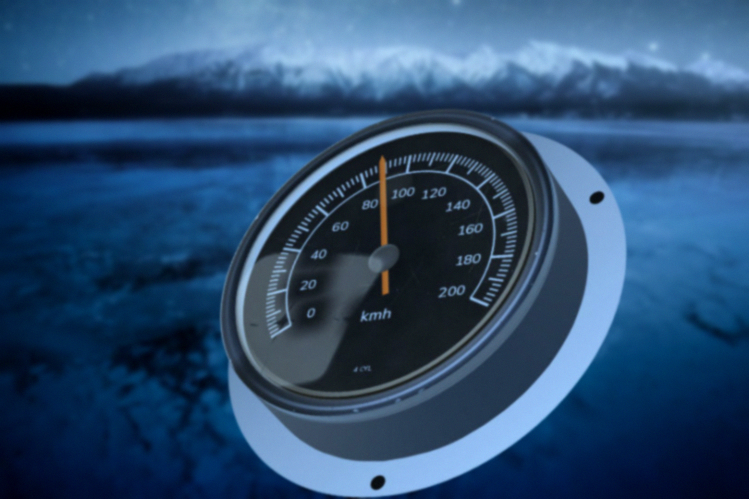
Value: {"value": 90, "unit": "km/h"}
